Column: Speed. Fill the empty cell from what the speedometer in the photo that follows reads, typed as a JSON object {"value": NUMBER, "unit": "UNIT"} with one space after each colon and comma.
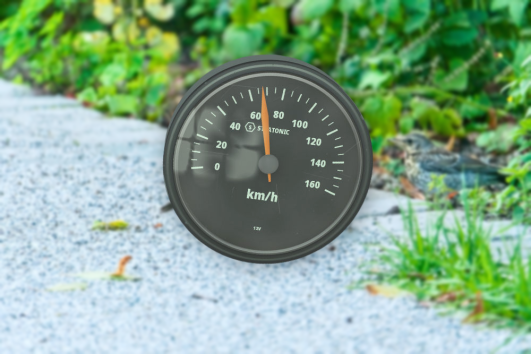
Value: {"value": 67.5, "unit": "km/h"}
